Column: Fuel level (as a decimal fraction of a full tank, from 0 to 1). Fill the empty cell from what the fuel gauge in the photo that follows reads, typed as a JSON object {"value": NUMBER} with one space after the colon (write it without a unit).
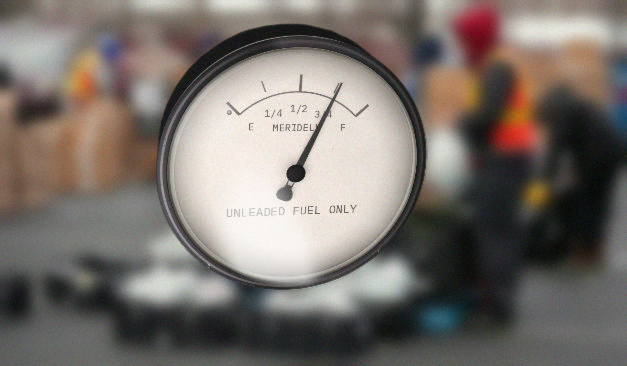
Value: {"value": 0.75}
